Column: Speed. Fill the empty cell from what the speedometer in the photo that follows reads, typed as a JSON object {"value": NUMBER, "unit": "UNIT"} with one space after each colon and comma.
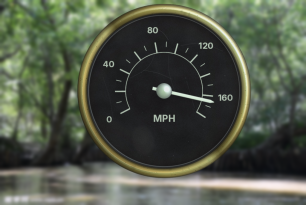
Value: {"value": 165, "unit": "mph"}
